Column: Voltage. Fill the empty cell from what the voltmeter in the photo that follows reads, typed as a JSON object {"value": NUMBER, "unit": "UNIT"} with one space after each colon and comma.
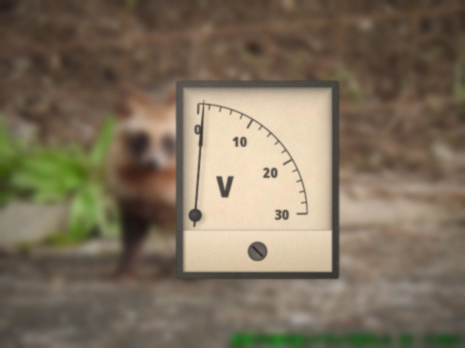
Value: {"value": 1, "unit": "V"}
